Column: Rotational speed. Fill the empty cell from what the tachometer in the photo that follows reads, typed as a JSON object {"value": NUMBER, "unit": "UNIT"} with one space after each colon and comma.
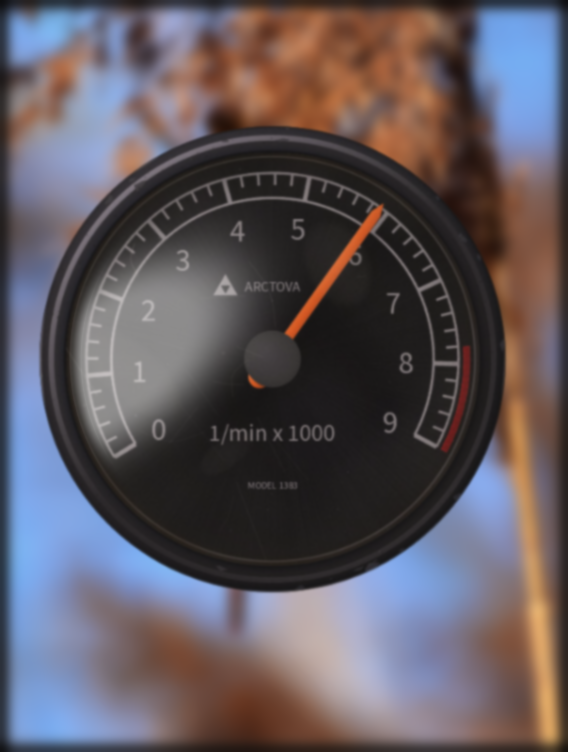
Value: {"value": 5900, "unit": "rpm"}
